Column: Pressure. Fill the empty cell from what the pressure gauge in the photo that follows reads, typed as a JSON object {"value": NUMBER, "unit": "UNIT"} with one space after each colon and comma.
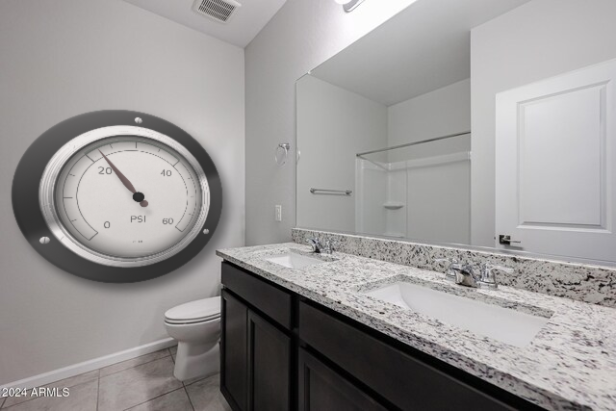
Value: {"value": 22.5, "unit": "psi"}
